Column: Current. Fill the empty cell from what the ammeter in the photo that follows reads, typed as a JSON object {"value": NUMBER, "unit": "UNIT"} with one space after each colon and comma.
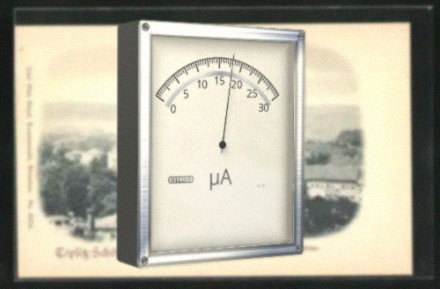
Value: {"value": 17.5, "unit": "µA"}
